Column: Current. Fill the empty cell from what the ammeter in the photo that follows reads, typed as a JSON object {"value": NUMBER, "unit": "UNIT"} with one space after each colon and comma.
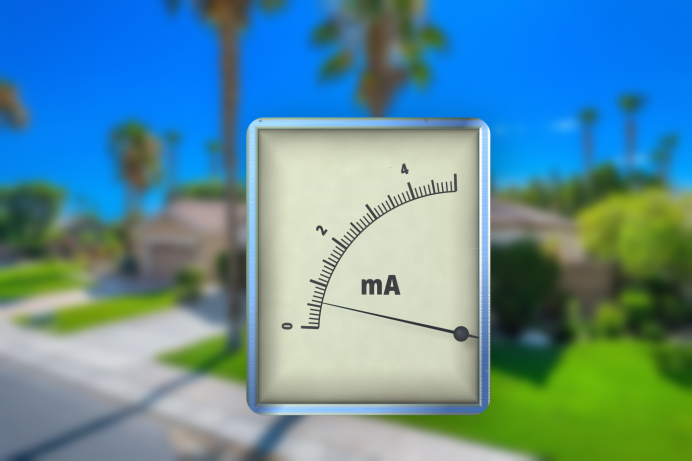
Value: {"value": 0.6, "unit": "mA"}
